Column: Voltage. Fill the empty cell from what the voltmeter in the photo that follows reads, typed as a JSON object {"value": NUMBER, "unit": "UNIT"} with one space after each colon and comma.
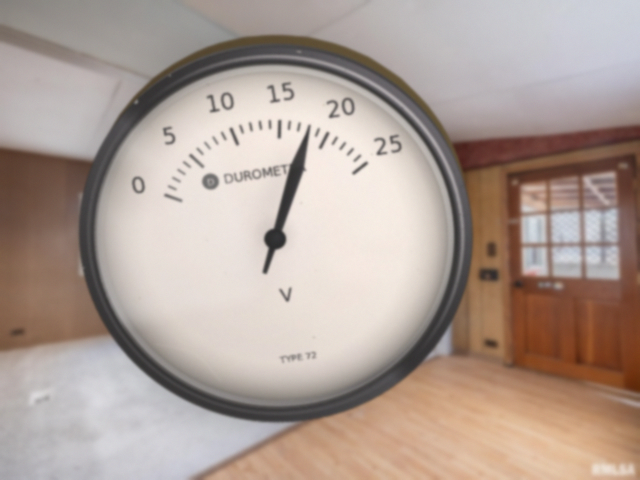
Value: {"value": 18, "unit": "V"}
